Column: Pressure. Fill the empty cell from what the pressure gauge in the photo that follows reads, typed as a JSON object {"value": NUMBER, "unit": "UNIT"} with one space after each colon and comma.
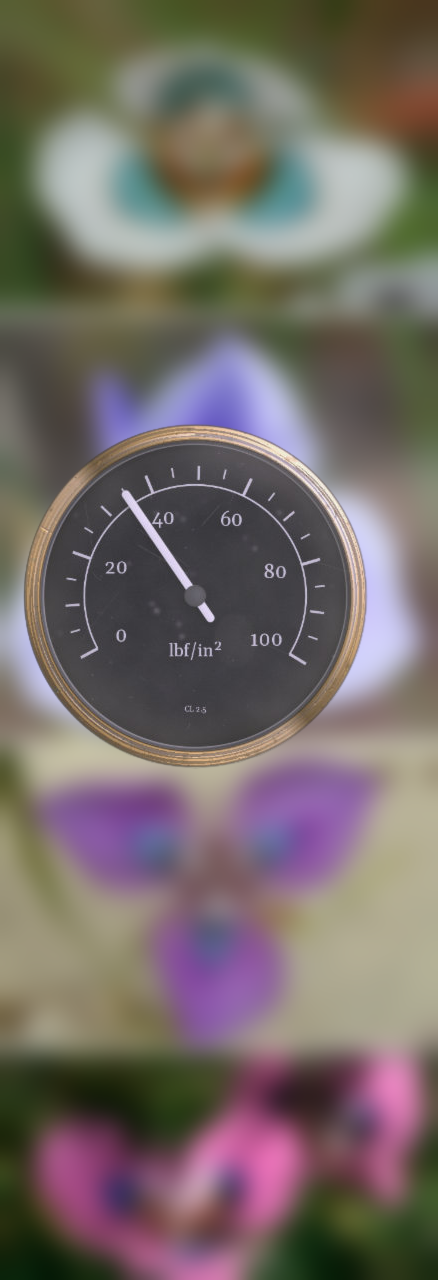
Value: {"value": 35, "unit": "psi"}
